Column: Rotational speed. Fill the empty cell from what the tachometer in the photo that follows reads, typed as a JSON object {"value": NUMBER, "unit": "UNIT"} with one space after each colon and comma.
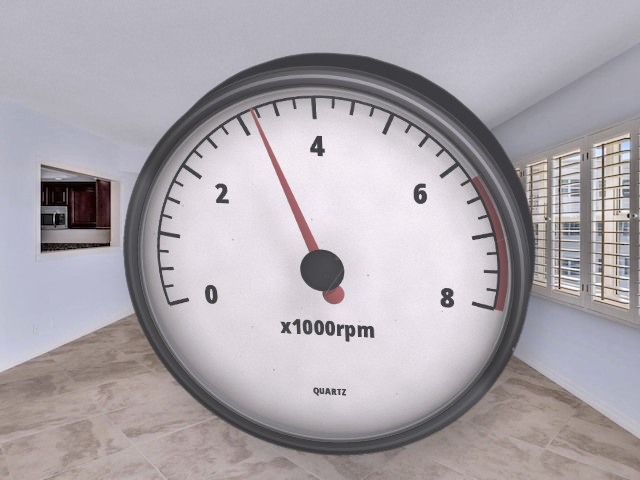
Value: {"value": 3250, "unit": "rpm"}
